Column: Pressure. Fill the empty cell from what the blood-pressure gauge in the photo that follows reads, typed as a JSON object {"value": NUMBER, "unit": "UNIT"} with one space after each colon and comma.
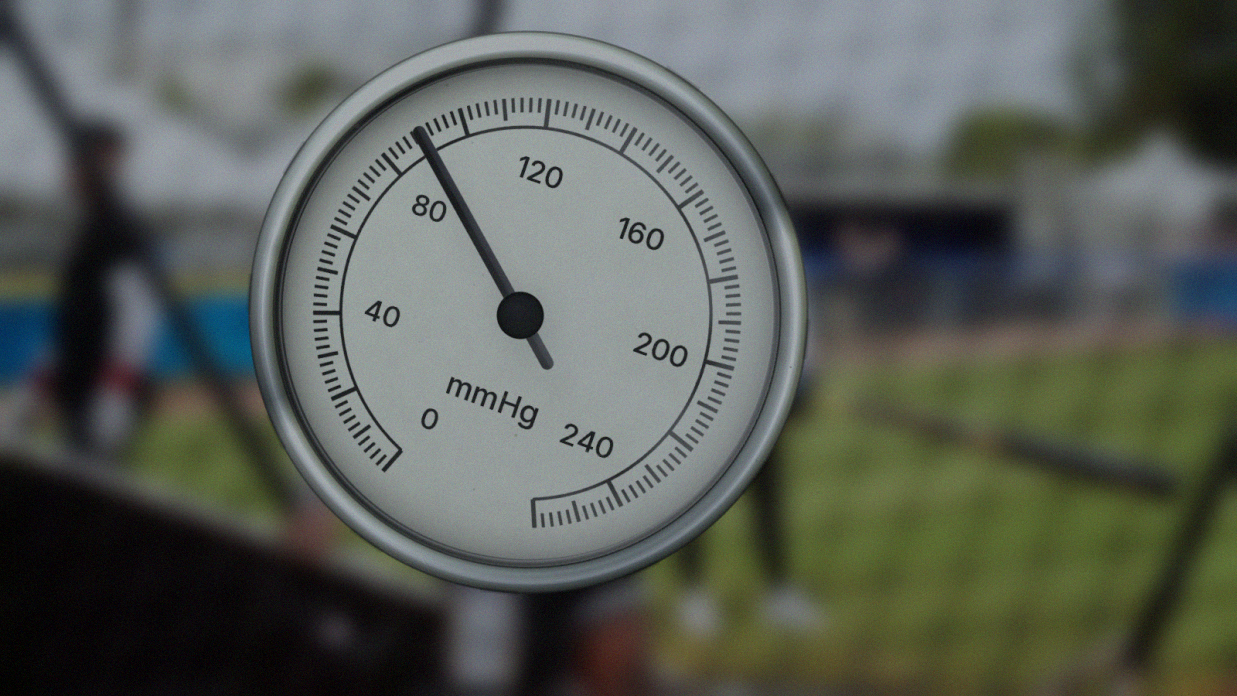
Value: {"value": 90, "unit": "mmHg"}
